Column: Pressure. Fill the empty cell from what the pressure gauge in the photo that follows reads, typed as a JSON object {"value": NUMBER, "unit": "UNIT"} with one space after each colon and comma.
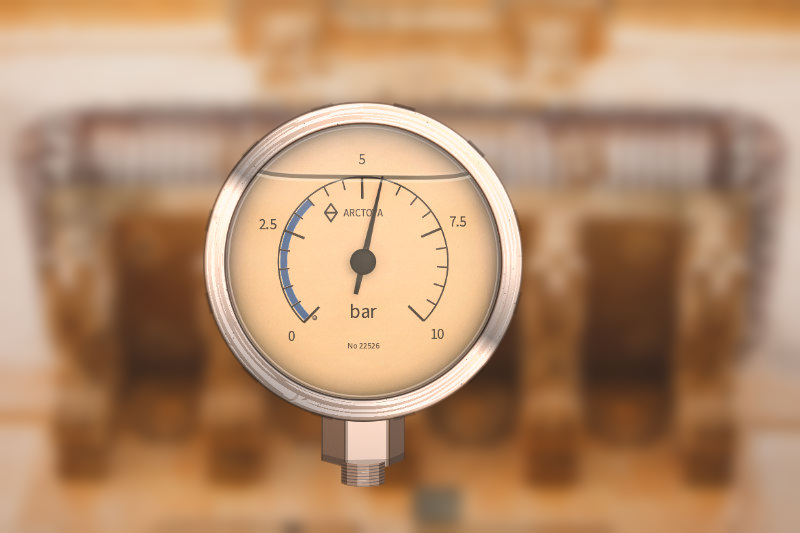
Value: {"value": 5.5, "unit": "bar"}
